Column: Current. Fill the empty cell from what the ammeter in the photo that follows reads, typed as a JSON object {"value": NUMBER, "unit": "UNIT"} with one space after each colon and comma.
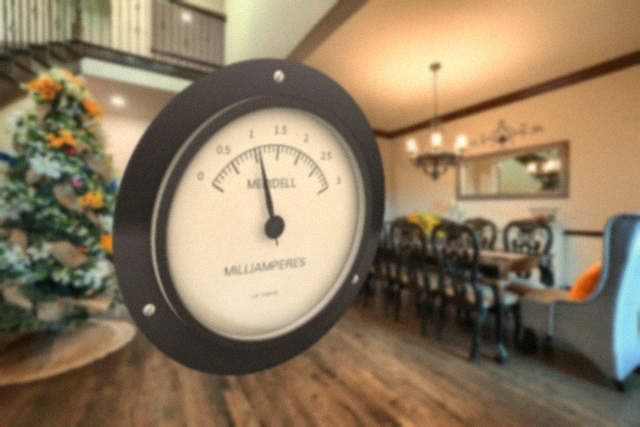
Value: {"value": 1, "unit": "mA"}
